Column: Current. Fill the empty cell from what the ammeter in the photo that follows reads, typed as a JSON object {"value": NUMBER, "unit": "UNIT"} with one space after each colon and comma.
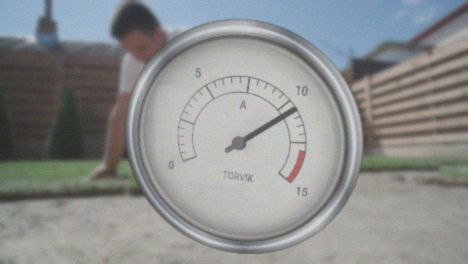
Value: {"value": 10.5, "unit": "A"}
